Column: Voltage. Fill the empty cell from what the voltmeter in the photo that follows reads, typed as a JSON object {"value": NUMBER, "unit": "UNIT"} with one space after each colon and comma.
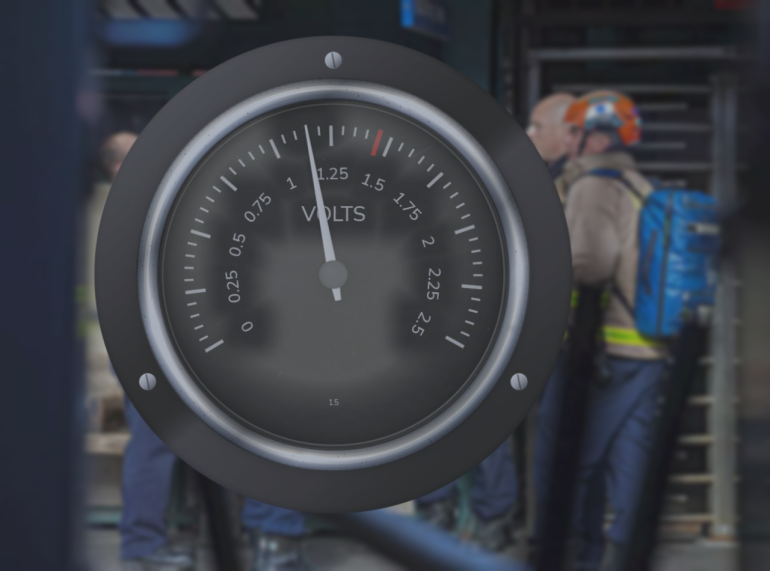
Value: {"value": 1.15, "unit": "V"}
